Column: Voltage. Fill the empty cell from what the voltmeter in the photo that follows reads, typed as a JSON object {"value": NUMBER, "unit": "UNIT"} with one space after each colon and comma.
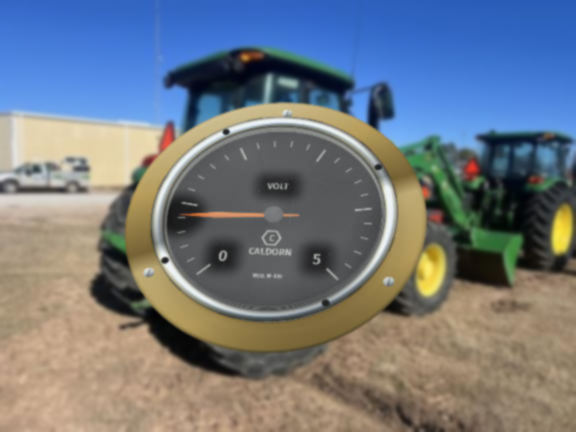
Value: {"value": 0.8, "unit": "V"}
